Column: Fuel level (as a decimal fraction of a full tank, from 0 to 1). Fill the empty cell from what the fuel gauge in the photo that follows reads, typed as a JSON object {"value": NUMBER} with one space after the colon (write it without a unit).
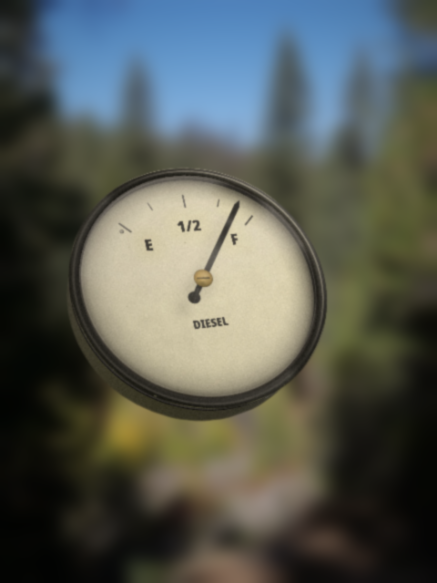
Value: {"value": 0.875}
